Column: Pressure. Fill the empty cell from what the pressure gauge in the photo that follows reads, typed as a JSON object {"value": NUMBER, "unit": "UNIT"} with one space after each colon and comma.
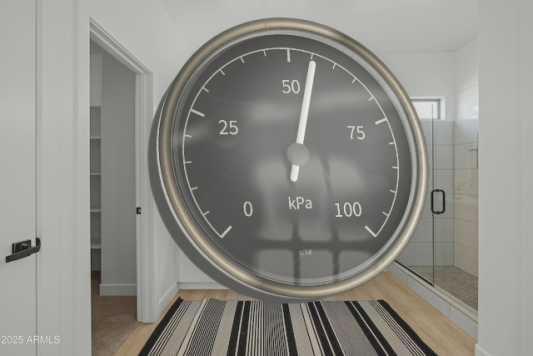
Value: {"value": 55, "unit": "kPa"}
